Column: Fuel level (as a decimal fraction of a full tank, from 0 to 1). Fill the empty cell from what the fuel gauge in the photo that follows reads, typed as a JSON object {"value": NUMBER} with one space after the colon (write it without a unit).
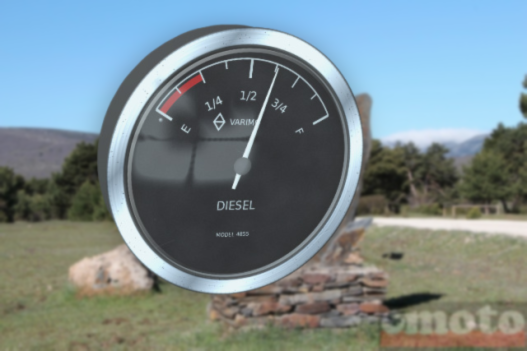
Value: {"value": 0.625}
